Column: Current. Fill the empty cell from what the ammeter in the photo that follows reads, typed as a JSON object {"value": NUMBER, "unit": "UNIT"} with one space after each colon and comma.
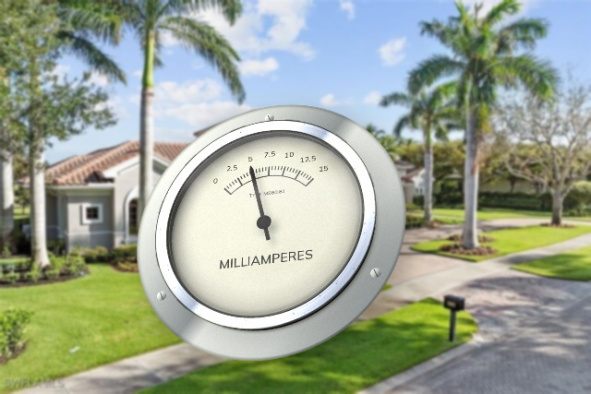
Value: {"value": 5, "unit": "mA"}
